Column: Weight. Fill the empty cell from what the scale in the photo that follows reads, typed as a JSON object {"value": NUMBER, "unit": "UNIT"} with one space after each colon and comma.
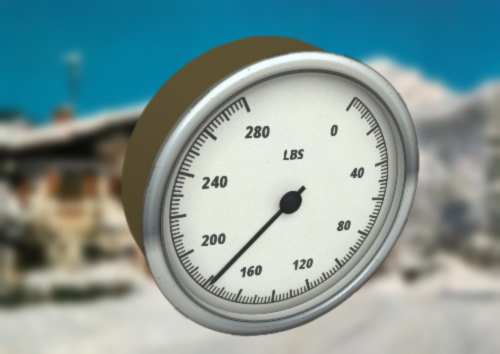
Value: {"value": 180, "unit": "lb"}
